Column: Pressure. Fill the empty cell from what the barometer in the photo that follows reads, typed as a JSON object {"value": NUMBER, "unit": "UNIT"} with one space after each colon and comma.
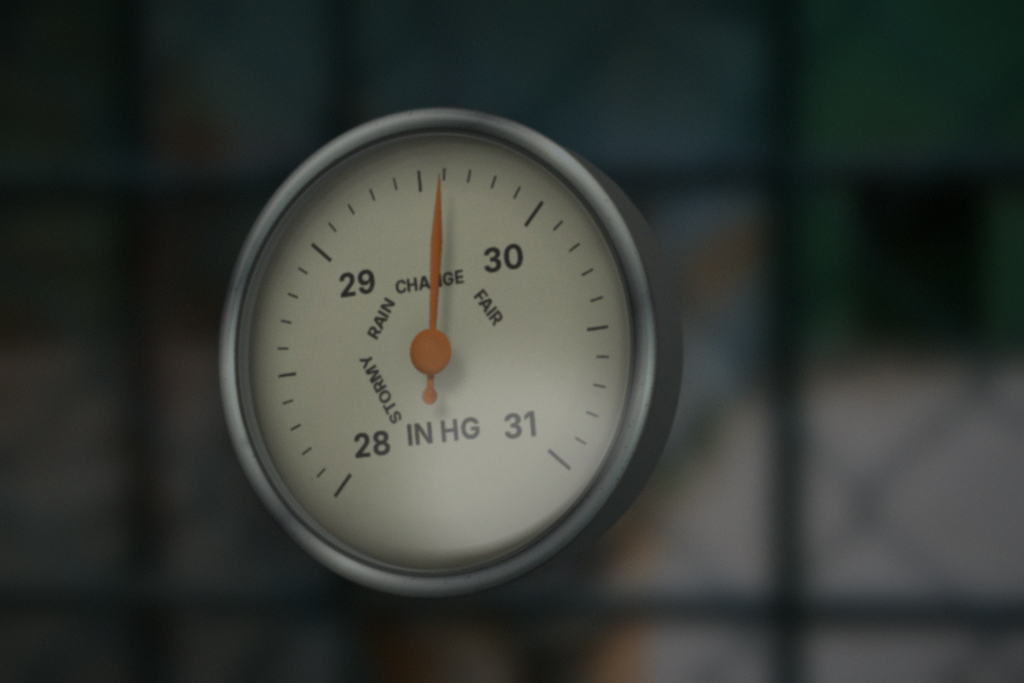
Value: {"value": 29.6, "unit": "inHg"}
